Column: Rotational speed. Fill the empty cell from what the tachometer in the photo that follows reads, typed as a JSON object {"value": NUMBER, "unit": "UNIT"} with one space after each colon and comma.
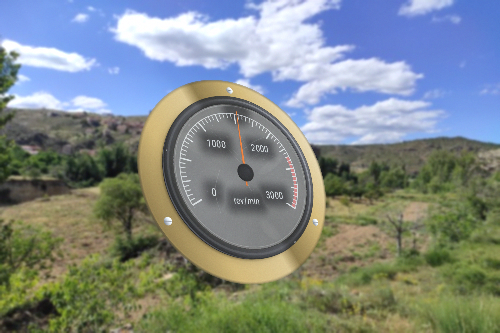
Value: {"value": 1500, "unit": "rpm"}
